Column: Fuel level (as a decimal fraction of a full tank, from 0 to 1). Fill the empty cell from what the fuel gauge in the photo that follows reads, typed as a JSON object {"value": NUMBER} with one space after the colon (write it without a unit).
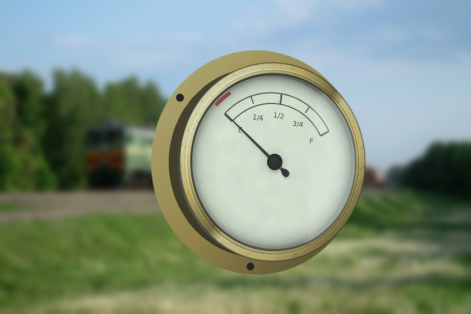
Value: {"value": 0}
